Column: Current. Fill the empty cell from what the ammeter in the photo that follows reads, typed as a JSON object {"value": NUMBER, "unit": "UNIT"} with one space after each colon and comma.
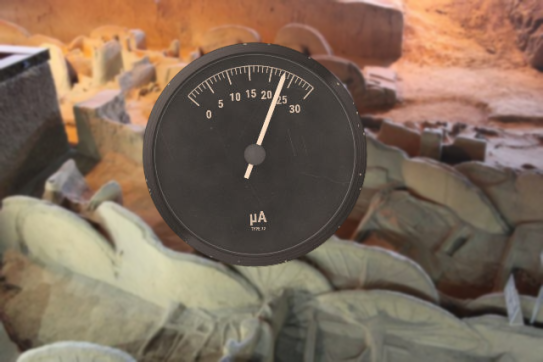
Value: {"value": 23, "unit": "µA"}
